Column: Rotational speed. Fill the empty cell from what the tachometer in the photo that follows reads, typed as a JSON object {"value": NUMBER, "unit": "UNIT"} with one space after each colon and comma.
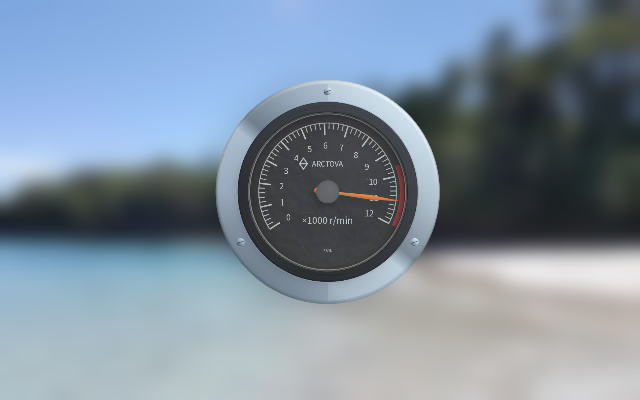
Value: {"value": 11000, "unit": "rpm"}
